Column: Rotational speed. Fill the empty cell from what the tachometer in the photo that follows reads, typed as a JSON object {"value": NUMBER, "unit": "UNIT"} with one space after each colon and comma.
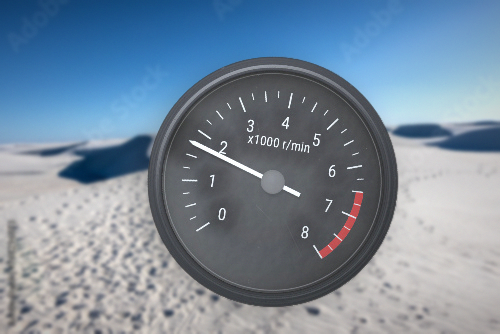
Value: {"value": 1750, "unit": "rpm"}
